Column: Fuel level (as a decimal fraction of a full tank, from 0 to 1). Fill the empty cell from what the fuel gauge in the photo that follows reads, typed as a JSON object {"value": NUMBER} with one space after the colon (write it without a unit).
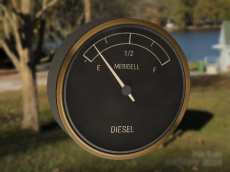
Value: {"value": 0.125}
